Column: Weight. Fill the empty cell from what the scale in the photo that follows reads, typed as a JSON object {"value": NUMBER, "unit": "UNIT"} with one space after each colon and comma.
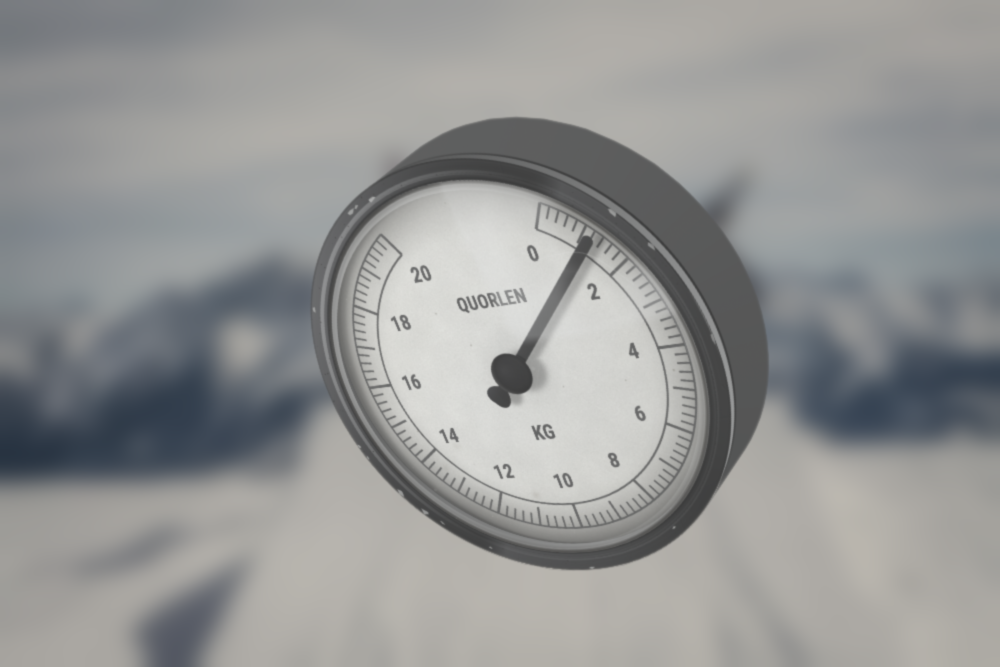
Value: {"value": 1.2, "unit": "kg"}
